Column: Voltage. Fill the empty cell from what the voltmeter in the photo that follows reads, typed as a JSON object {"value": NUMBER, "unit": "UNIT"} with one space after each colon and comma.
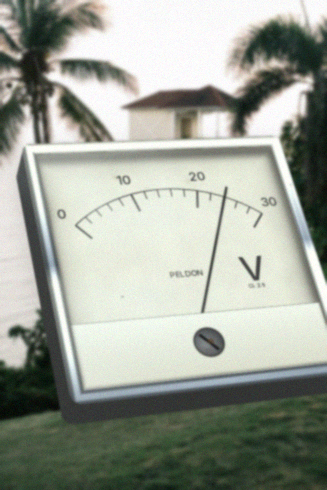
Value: {"value": 24, "unit": "V"}
